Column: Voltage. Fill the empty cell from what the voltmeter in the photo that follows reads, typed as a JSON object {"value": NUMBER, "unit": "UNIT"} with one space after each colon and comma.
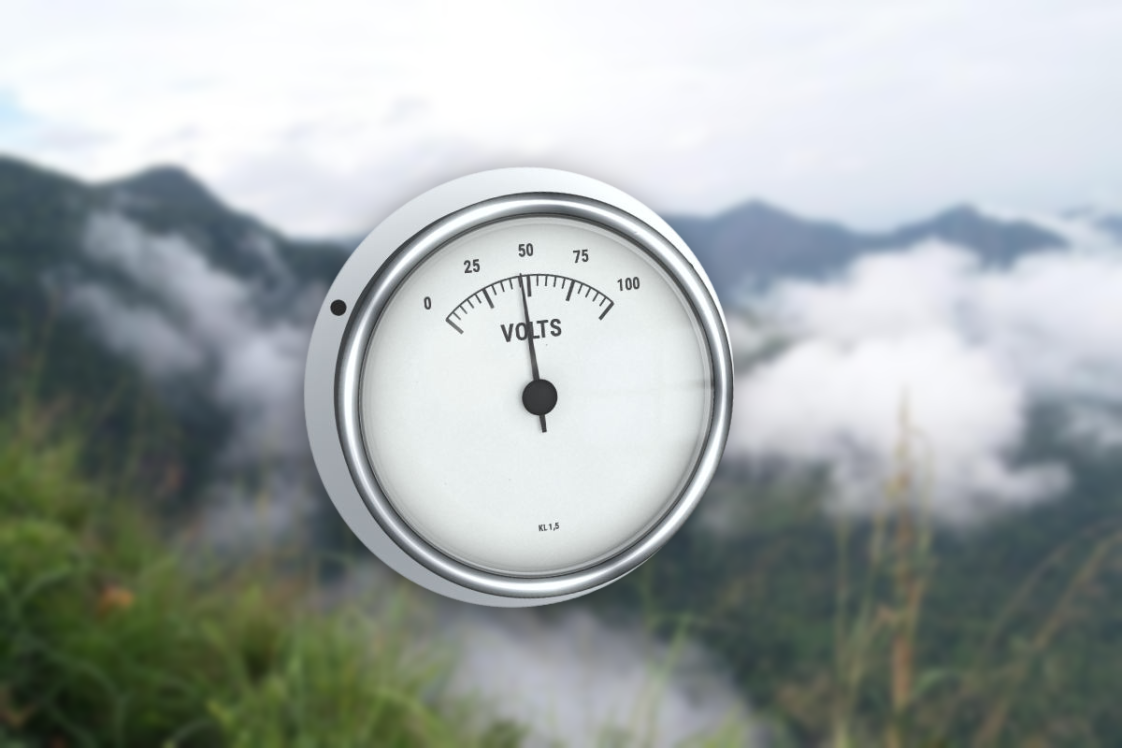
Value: {"value": 45, "unit": "V"}
